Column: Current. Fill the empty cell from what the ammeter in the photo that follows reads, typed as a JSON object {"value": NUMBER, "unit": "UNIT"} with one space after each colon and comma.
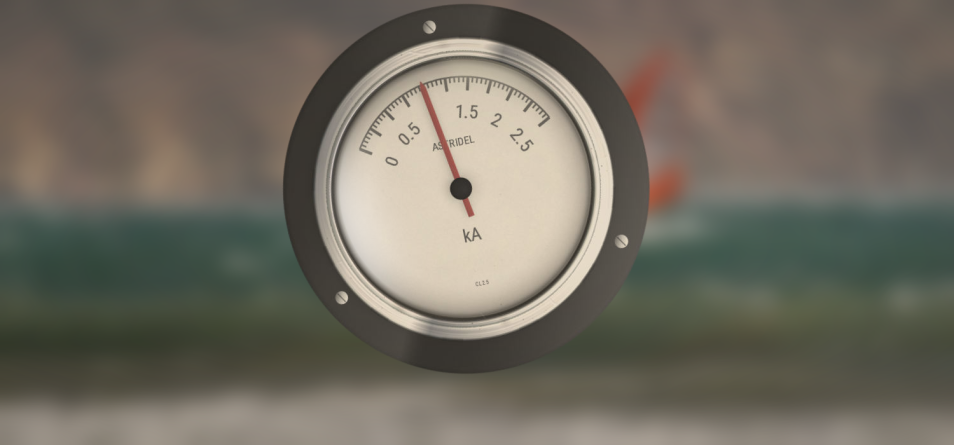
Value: {"value": 1, "unit": "kA"}
